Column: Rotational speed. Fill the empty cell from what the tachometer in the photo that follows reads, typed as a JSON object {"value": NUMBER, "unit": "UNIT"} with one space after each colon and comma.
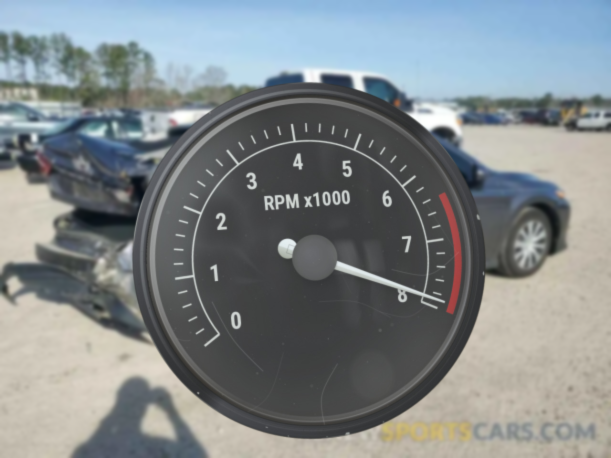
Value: {"value": 7900, "unit": "rpm"}
